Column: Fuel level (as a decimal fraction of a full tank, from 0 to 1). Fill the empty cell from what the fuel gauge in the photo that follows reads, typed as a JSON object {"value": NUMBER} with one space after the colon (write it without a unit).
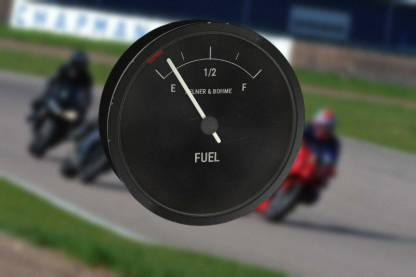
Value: {"value": 0.125}
